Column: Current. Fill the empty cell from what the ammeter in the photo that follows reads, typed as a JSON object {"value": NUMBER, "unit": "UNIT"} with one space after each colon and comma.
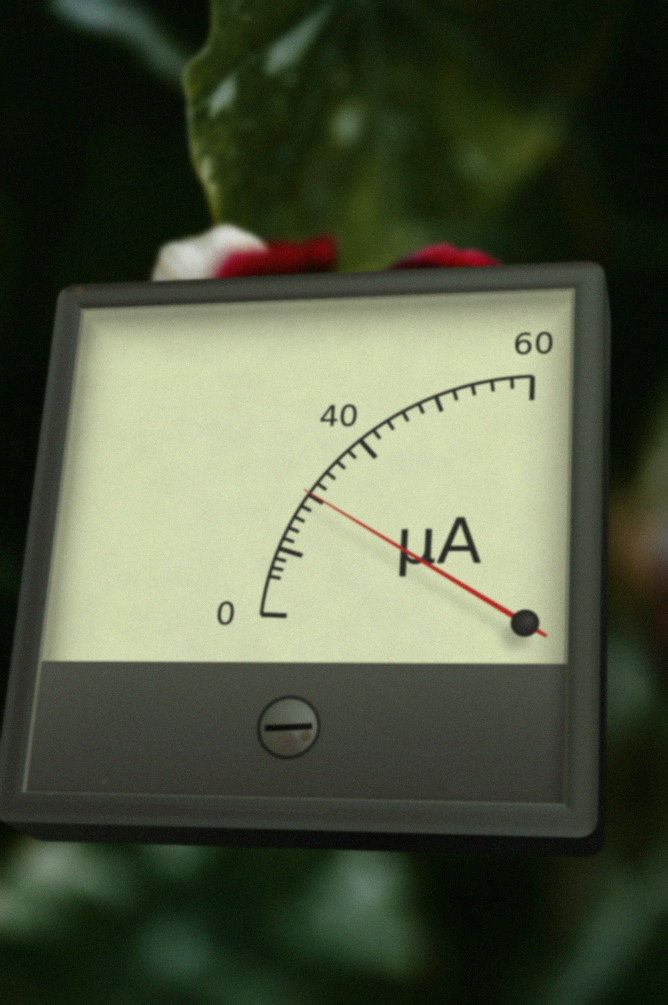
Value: {"value": 30, "unit": "µA"}
